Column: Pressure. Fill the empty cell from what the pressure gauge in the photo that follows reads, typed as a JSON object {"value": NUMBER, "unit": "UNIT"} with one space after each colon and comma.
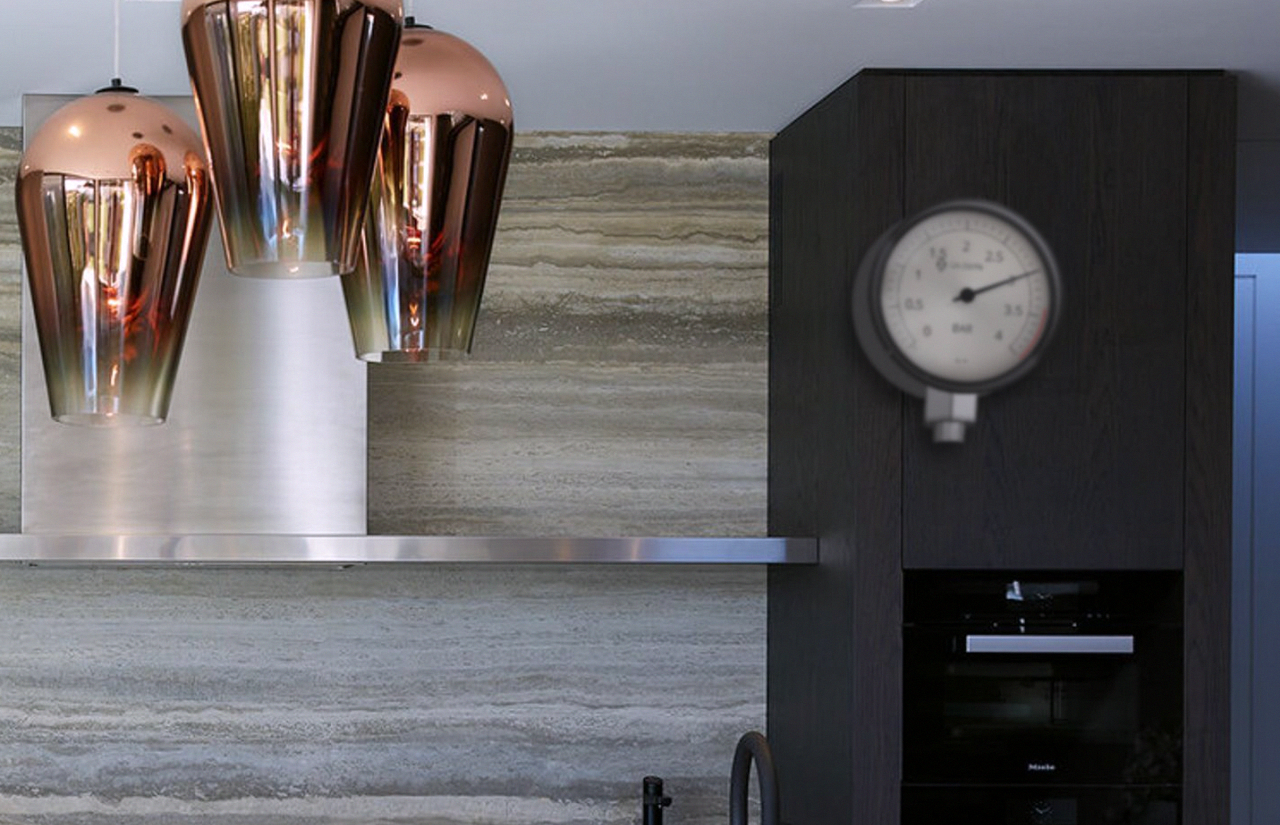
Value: {"value": 3, "unit": "bar"}
